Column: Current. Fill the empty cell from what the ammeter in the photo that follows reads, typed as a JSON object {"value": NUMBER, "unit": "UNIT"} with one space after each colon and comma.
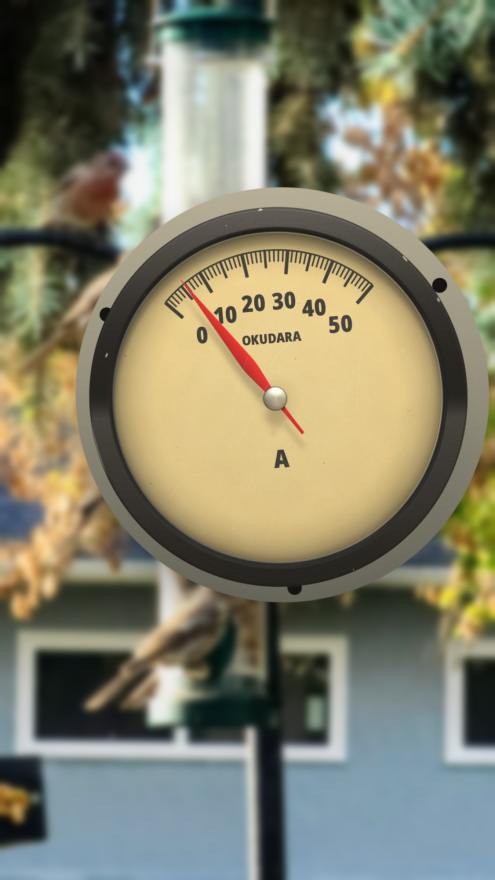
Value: {"value": 6, "unit": "A"}
